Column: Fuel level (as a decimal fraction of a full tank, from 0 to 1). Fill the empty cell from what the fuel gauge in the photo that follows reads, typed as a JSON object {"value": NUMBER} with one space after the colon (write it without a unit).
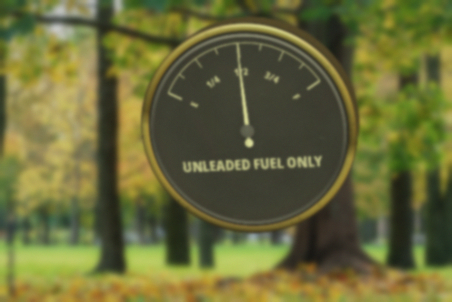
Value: {"value": 0.5}
